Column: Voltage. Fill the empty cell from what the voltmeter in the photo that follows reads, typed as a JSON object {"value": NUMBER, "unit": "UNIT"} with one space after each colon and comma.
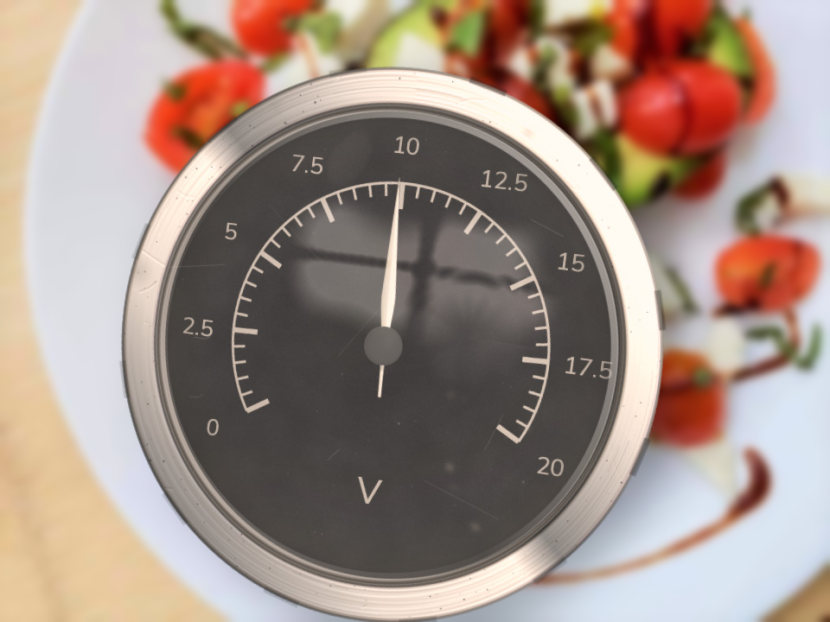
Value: {"value": 10, "unit": "V"}
